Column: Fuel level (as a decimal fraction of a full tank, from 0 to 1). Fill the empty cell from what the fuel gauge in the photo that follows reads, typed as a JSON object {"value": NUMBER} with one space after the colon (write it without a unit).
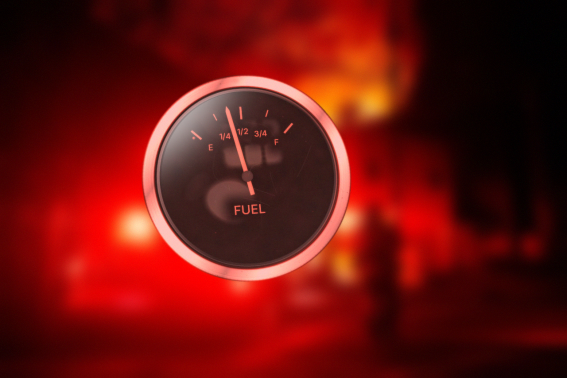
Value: {"value": 0.375}
